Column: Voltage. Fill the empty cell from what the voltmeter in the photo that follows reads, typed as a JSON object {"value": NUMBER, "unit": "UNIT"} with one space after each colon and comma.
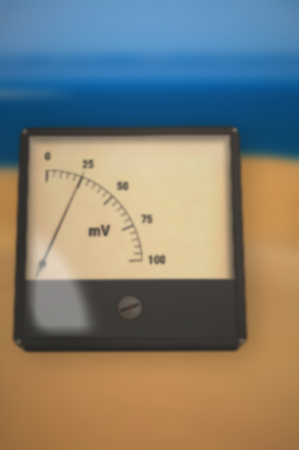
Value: {"value": 25, "unit": "mV"}
